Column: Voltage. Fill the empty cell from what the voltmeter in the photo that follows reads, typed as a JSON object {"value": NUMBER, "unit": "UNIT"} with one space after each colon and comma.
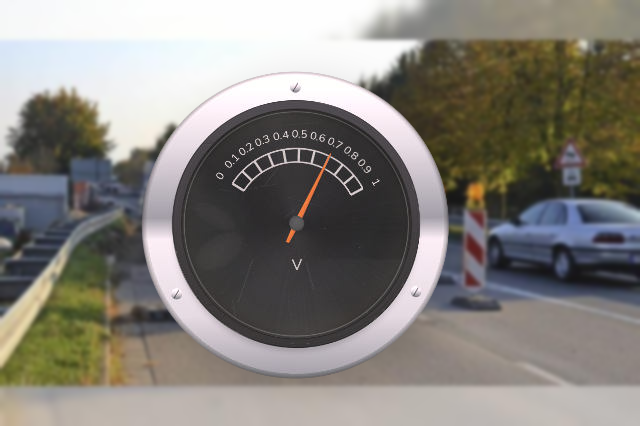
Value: {"value": 0.7, "unit": "V"}
